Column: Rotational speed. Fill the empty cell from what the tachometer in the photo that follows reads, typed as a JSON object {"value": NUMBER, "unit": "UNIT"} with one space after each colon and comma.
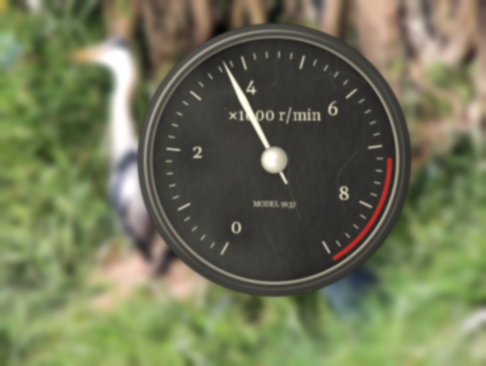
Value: {"value": 3700, "unit": "rpm"}
